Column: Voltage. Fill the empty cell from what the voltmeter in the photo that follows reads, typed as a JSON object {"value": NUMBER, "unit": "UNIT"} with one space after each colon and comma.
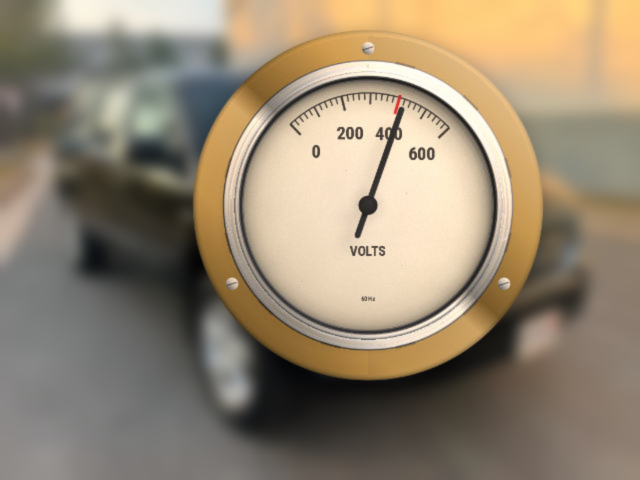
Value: {"value": 420, "unit": "V"}
